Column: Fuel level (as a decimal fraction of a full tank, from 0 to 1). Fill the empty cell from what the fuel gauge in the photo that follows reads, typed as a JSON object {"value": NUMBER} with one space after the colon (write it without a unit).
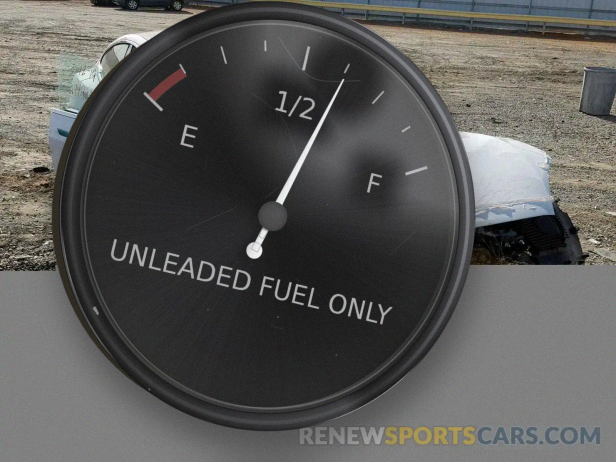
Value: {"value": 0.625}
